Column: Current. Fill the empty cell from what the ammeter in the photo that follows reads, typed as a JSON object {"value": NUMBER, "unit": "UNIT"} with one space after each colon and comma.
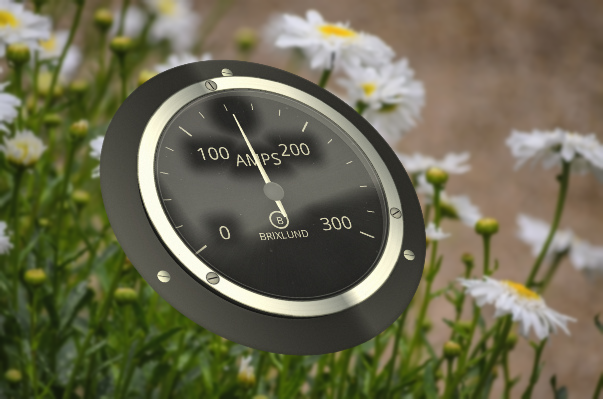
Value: {"value": 140, "unit": "A"}
